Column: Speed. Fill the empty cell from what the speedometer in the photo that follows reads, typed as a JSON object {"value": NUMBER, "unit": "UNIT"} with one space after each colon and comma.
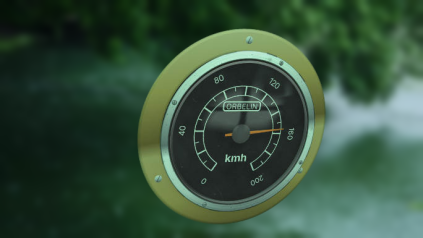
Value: {"value": 155, "unit": "km/h"}
